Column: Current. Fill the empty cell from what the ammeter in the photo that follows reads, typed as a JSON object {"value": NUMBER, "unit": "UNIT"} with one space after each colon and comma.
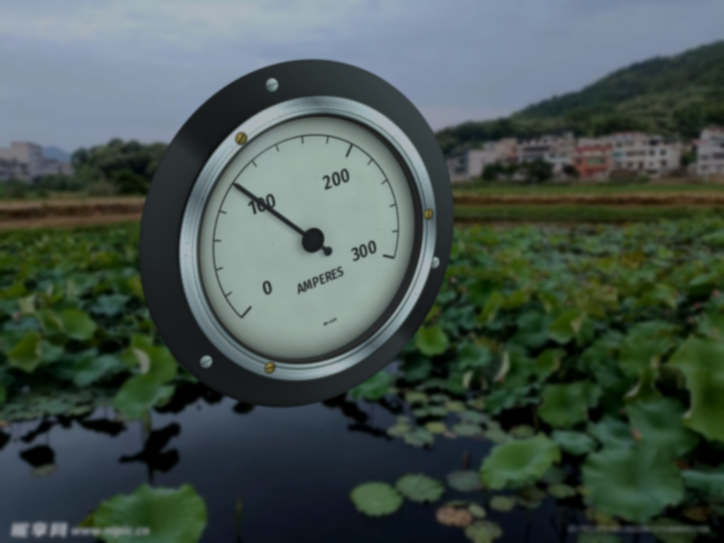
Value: {"value": 100, "unit": "A"}
